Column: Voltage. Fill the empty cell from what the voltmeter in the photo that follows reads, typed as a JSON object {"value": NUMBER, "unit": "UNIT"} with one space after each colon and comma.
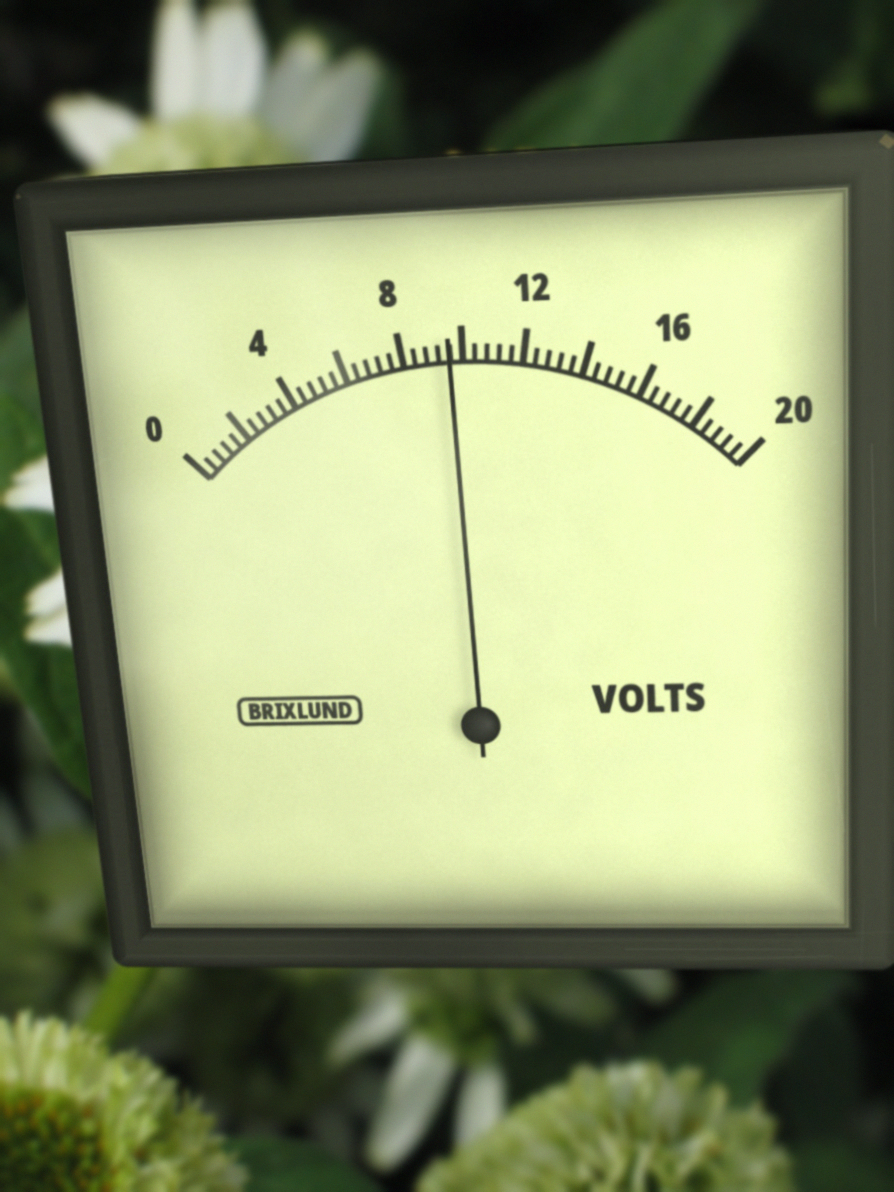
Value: {"value": 9.6, "unit": "V"}
